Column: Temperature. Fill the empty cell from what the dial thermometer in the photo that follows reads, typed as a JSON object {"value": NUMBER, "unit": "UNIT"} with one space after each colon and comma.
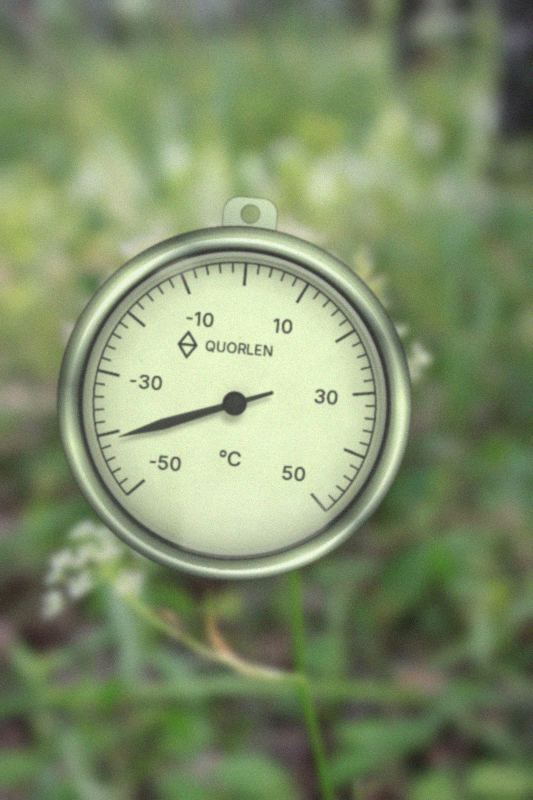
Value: {"value": -41, "unit": "°C"}
